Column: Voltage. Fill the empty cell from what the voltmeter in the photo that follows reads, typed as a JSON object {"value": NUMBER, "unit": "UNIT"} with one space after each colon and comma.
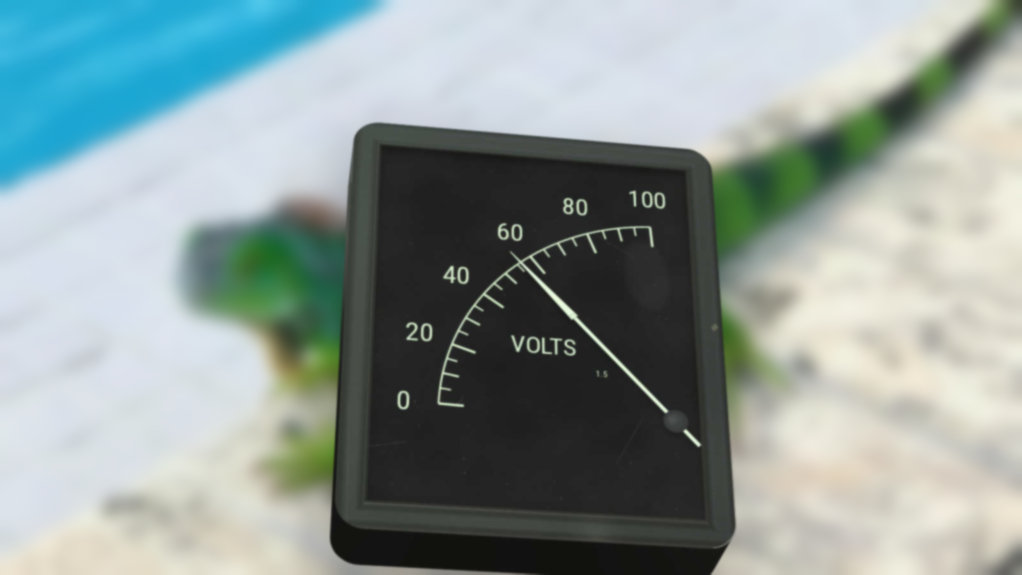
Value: {"value": 55, "unit": "V"}
